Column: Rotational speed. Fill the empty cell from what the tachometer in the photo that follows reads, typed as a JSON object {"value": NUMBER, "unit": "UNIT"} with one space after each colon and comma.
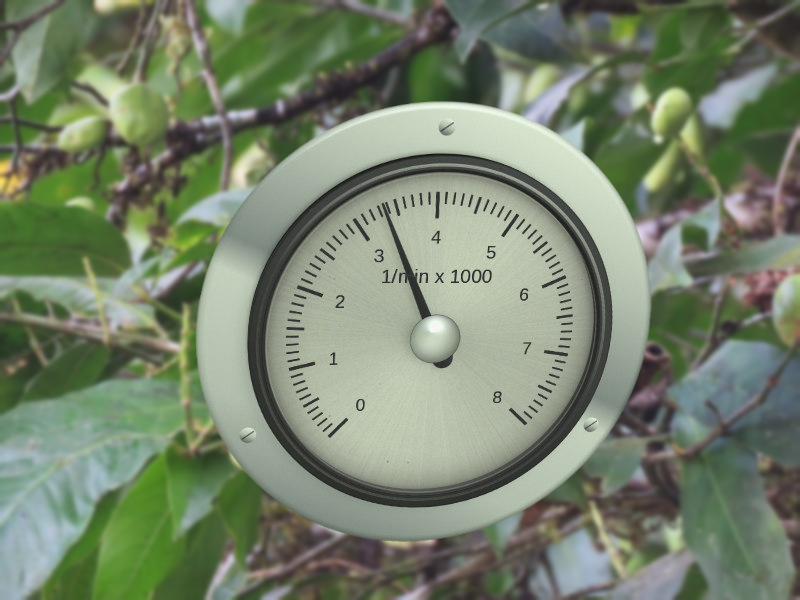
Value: {"value": 3350, "unit": "rpm"}
